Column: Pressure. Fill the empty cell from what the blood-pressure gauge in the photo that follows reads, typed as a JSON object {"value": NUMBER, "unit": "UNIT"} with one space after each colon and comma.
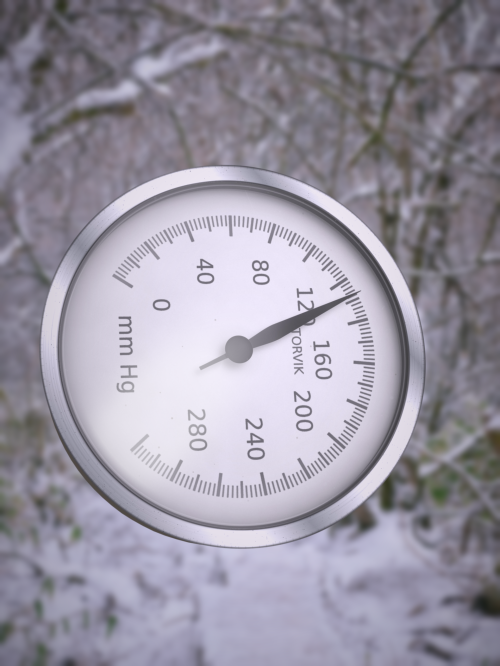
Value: {"value": 128, "unit": "mmHg"}
